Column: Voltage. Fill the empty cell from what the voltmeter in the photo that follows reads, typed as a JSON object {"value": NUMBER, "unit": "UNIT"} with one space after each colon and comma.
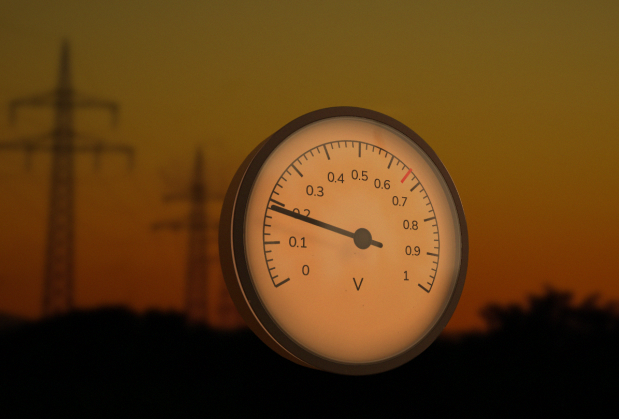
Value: {"value": 0.18, "unit": "V"}
